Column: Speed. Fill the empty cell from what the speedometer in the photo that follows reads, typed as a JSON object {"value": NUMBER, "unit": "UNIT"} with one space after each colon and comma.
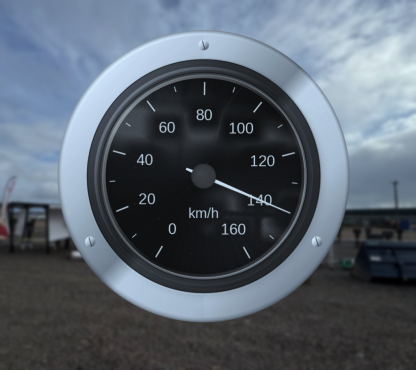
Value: {"value": 140, "unit": "km/h"}
